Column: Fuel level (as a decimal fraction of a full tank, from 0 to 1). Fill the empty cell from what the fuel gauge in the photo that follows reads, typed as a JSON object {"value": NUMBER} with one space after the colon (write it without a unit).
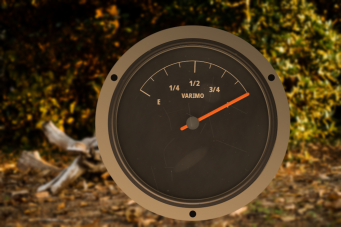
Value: {"value": 1}
